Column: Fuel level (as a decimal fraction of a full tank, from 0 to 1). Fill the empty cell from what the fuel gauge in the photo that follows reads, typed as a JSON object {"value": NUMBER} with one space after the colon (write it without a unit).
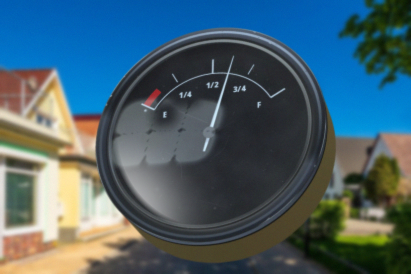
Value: {"value": 0.625}
